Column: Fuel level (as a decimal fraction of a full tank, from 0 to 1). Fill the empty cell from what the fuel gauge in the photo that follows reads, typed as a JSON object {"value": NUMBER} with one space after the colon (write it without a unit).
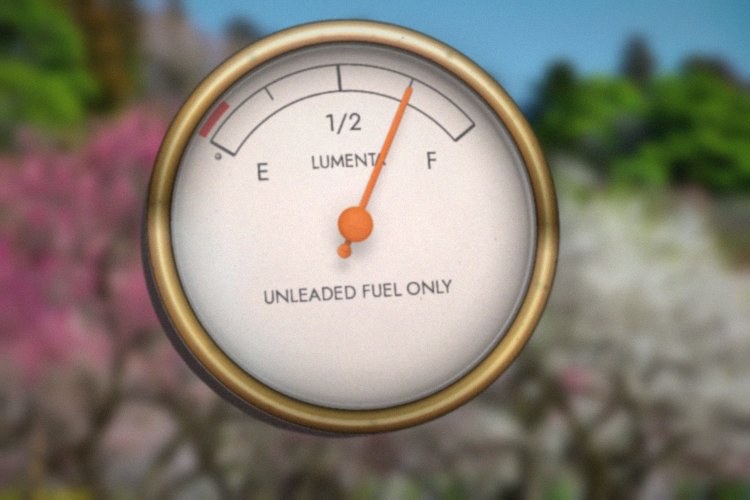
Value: {"value": 0.75}
